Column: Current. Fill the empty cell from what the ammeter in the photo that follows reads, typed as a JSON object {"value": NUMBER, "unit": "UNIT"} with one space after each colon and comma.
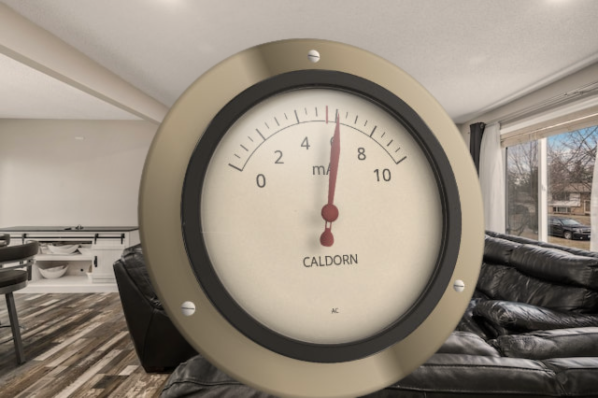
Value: {"value": 6, "unit": "mA"}
